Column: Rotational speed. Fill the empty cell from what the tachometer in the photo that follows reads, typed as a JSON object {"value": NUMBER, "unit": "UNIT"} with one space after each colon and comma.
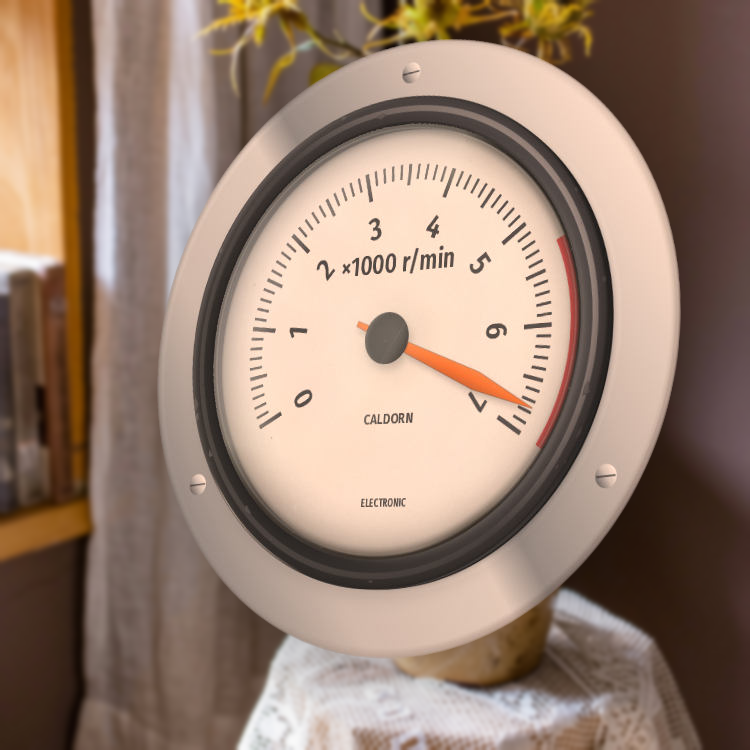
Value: {"value": 6750, "unit": "rpm"}
